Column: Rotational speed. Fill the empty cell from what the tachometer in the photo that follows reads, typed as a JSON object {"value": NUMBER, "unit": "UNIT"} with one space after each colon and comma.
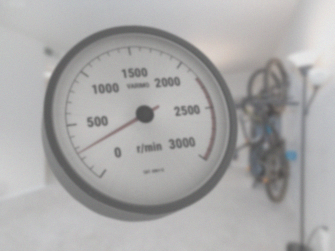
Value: {"value": 250, "unit": "rpm"}
